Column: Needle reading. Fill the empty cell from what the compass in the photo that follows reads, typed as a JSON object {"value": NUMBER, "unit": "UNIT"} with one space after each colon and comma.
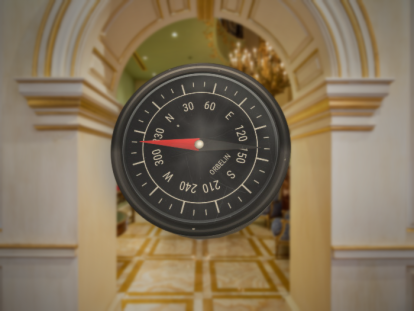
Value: {"value": 320, "unit": "°"}
